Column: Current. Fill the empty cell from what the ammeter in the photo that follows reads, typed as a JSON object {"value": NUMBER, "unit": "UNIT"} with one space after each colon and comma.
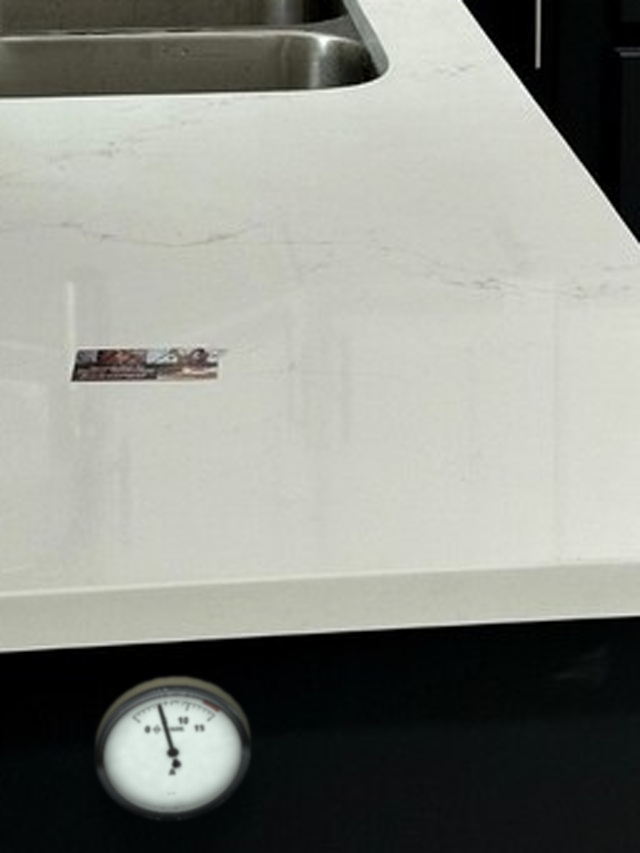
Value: {"value": 5, "unit": "A"}
